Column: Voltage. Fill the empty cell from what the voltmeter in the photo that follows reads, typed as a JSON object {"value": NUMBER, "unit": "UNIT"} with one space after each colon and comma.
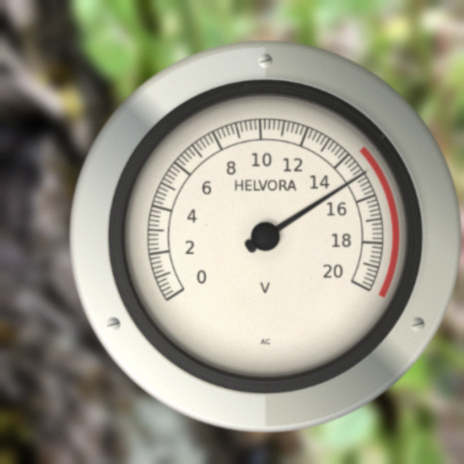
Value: {"value": 15, "unit": "V"}
